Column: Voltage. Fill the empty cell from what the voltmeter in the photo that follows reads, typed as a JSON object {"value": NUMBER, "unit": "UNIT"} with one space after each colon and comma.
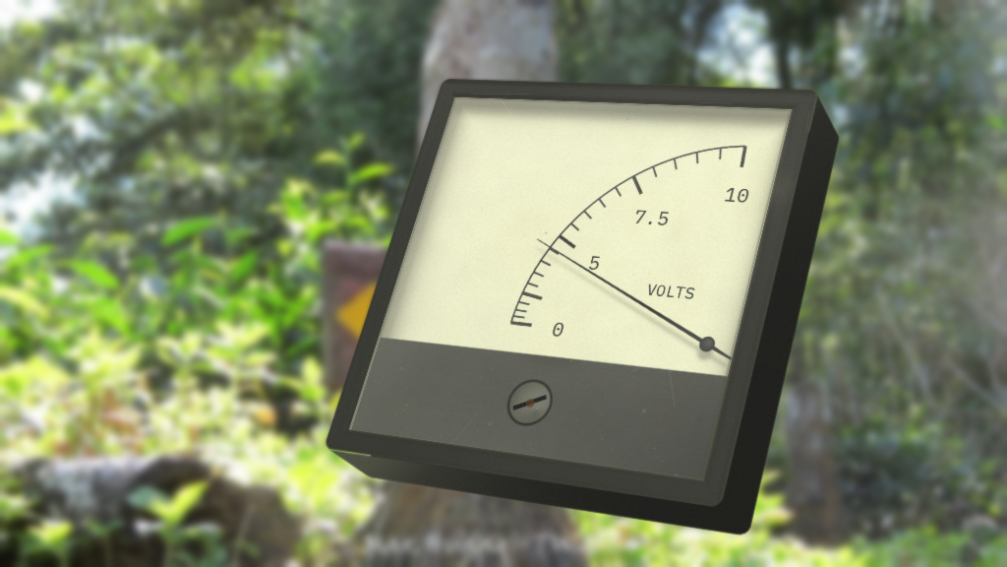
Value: {"value": 4.5, "unit": "V"}
